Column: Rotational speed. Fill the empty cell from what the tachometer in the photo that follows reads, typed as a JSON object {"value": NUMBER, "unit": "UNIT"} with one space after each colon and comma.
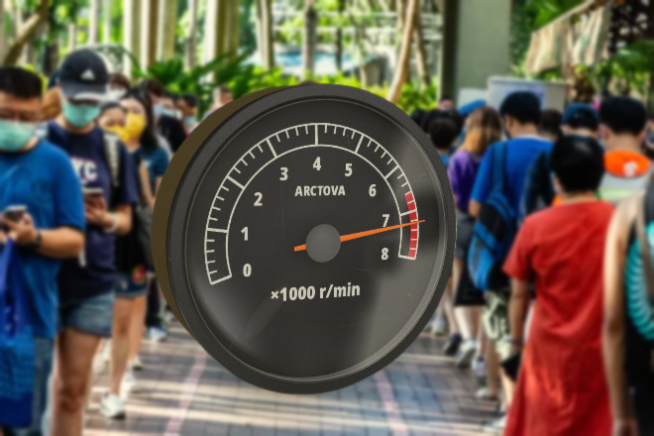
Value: {"value": 7200, "unit": "rpm"}
